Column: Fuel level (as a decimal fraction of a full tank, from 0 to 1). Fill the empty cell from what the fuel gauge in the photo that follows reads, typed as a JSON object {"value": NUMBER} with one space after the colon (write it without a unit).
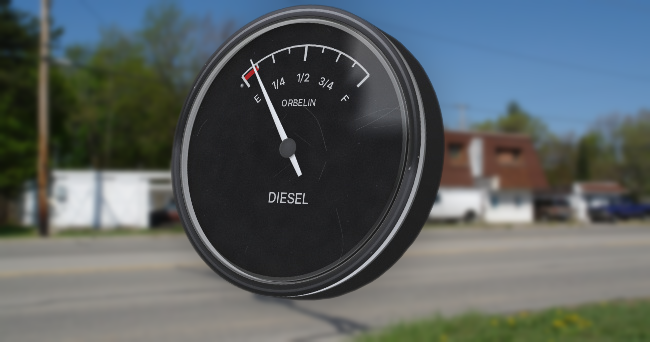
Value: {"value": 0.125}
